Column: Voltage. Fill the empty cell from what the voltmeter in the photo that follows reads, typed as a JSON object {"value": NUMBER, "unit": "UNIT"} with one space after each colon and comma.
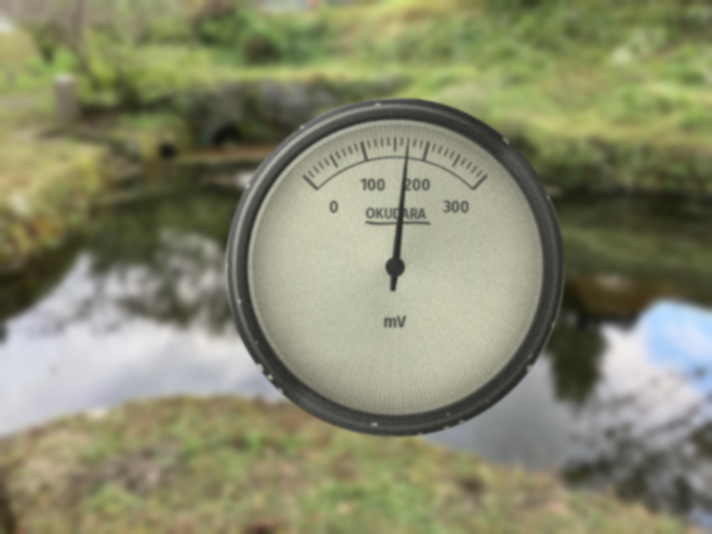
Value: {"value": 170, "unit": "mV"}
